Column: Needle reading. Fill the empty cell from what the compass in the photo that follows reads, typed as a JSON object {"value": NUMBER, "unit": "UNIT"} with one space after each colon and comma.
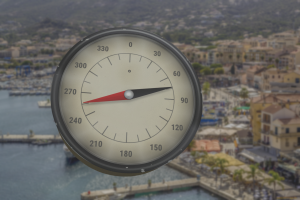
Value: {"value": 255, "unit": "°"}
